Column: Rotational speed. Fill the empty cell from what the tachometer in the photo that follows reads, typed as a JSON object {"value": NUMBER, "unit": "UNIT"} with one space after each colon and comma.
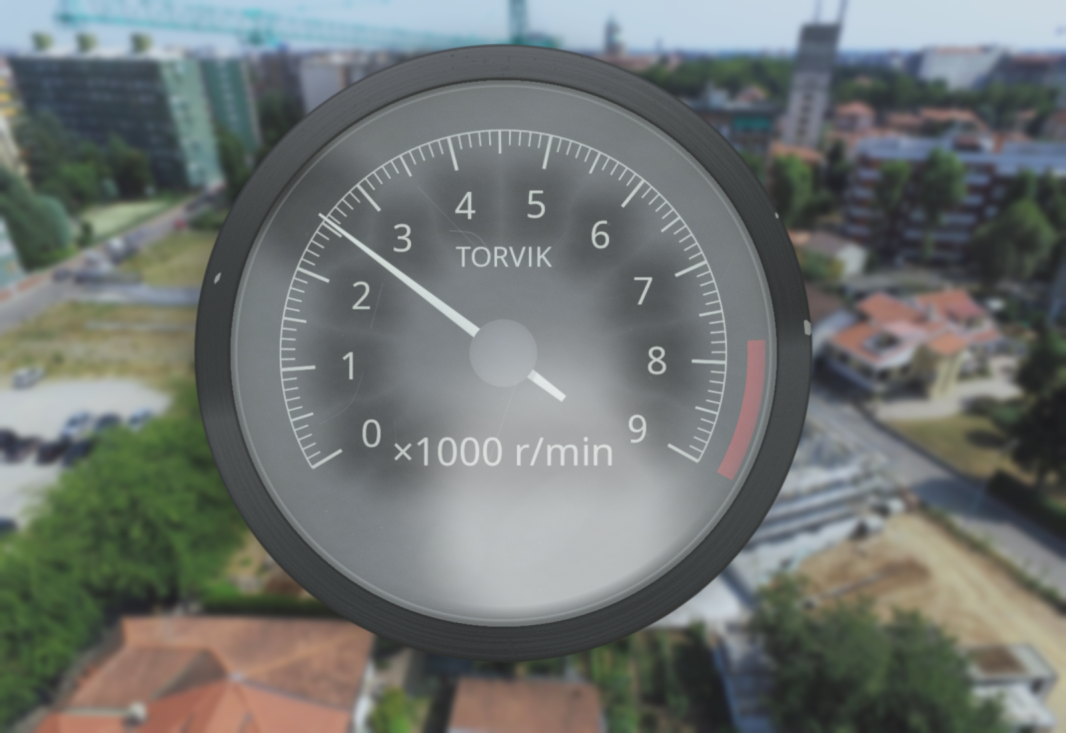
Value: {"value": 2550, "unit": "rpm"}
